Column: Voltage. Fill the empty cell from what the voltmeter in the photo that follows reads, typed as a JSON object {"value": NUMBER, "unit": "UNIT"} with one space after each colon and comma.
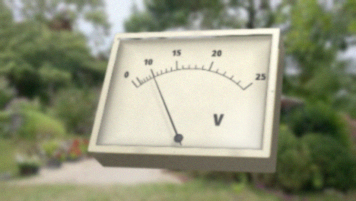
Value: {"value": 10, "unit": "V"}
